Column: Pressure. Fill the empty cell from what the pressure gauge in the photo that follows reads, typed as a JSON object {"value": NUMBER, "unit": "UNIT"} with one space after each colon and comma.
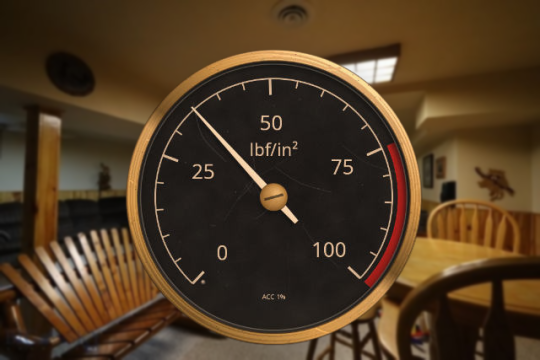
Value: {"value": 35, "unit": "psi"}
